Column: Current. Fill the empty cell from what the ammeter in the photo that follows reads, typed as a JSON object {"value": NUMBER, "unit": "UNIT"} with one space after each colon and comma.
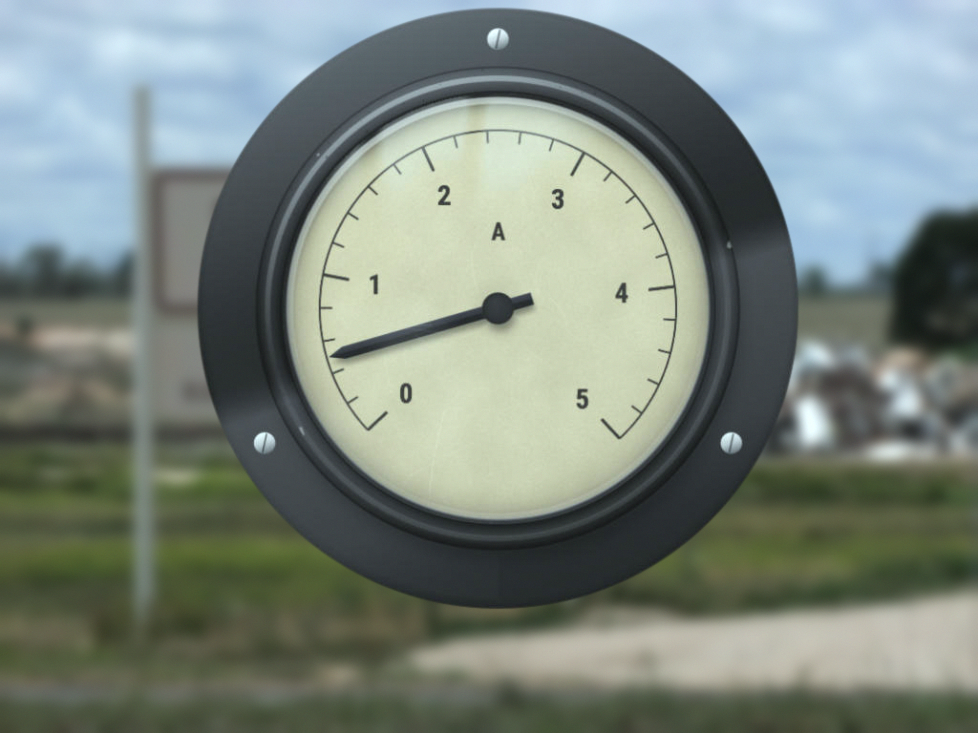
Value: {"value": 0.5, "unit": "A"}
